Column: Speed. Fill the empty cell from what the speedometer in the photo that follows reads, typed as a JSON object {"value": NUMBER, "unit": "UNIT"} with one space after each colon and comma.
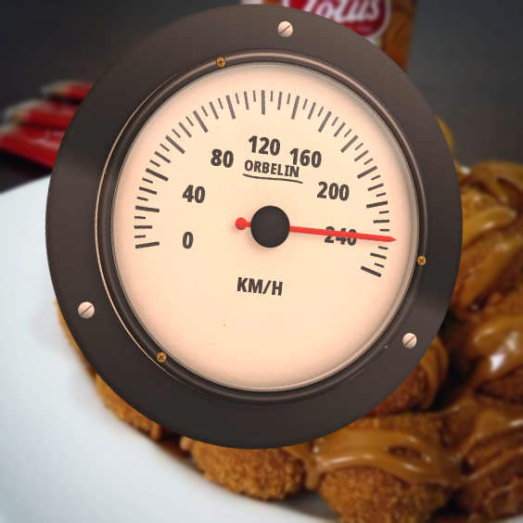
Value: {"value": 240, "unit": "km/h"}
